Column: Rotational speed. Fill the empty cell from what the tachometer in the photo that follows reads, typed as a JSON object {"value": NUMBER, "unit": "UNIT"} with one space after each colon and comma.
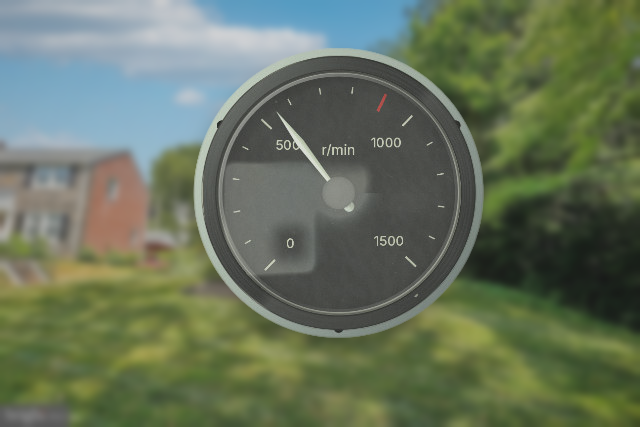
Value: {"value": 550, "unit": "rpm"}
